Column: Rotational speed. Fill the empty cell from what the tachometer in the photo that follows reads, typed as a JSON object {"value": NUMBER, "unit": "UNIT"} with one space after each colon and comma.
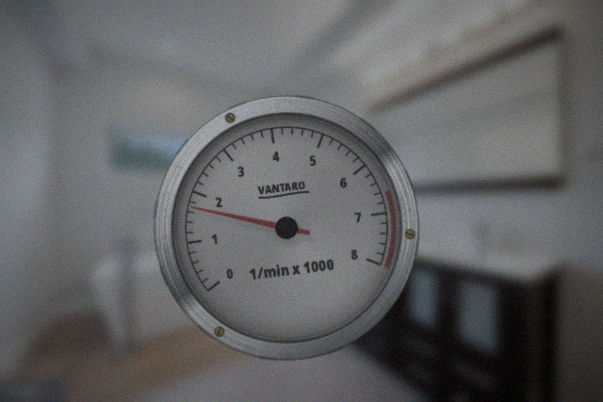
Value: {"value": 1700, "unit": "rpm"}
